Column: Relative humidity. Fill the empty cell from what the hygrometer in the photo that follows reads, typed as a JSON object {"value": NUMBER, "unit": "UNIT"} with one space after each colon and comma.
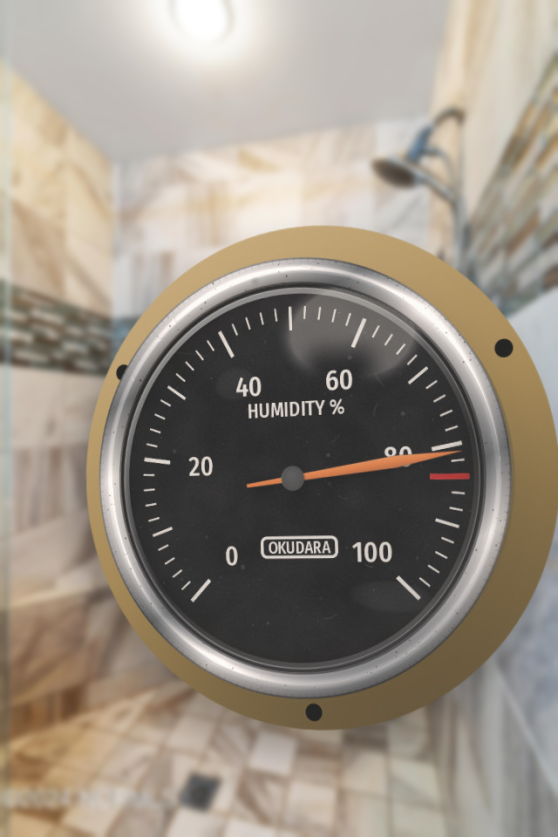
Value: {"value": 81, "unit": "%"}
